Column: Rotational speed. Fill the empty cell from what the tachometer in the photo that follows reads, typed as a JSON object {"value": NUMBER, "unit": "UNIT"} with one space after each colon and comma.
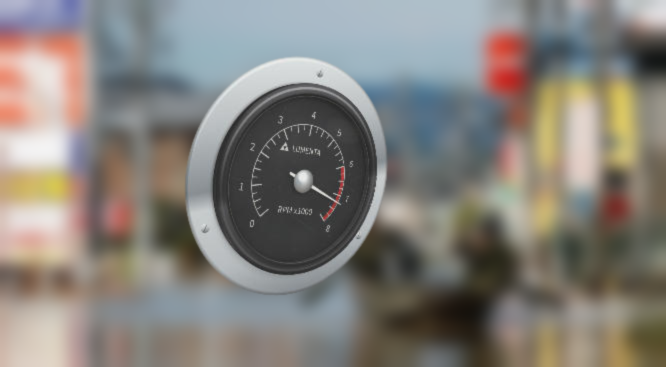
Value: {"value": 7250, "unit": "rpm"}
